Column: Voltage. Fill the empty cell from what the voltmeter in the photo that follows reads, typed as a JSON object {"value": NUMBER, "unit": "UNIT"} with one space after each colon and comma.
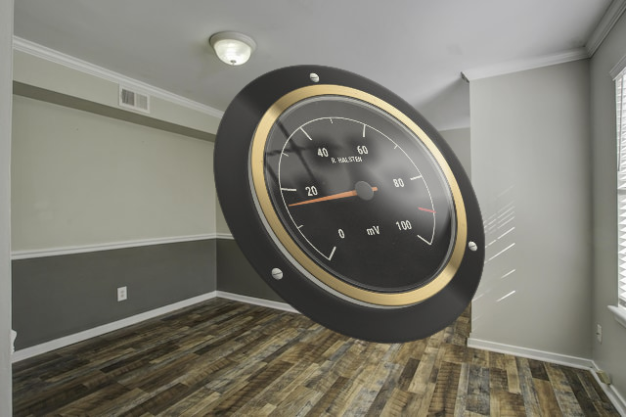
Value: {"value": 15, "unit": "mV"}
